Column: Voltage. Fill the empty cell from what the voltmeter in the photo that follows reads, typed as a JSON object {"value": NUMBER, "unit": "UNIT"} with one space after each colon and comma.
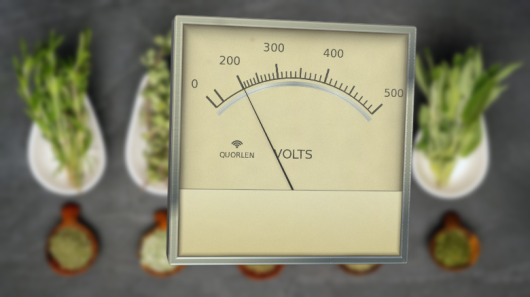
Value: {"value": 200, "unit": "V"}
